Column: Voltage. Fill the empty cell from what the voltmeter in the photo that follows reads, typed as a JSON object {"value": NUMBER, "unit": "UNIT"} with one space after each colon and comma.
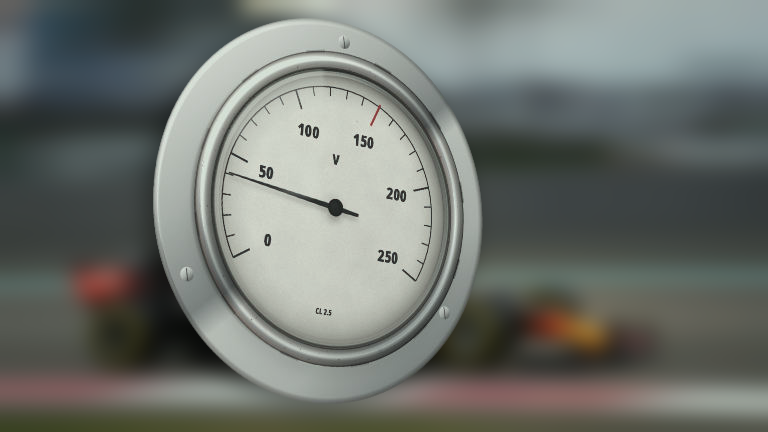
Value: {"value": 40, "unit": "V"}
